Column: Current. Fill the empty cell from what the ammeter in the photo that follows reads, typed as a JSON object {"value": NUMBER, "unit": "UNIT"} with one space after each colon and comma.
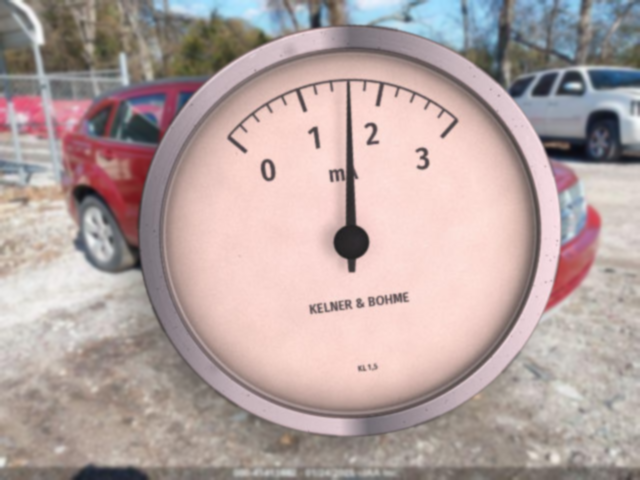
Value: {"value": 1.6, "unit": "mA"}
